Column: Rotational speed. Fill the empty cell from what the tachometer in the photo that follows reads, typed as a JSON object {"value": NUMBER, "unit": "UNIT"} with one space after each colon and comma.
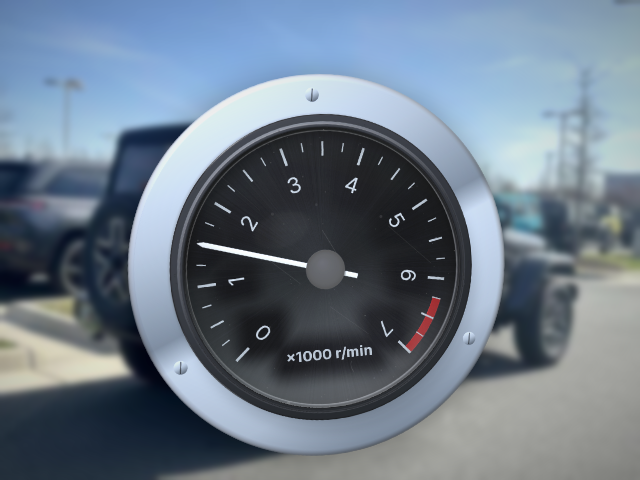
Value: {"value": 1500, "unit": "rpm"}
